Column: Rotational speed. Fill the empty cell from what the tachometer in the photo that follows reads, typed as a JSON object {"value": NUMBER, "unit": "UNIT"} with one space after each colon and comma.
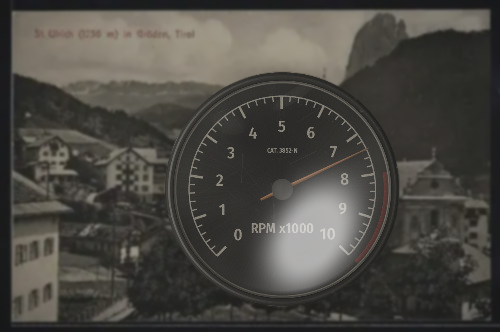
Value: {"value": 7400, "unit": "rpm"}
